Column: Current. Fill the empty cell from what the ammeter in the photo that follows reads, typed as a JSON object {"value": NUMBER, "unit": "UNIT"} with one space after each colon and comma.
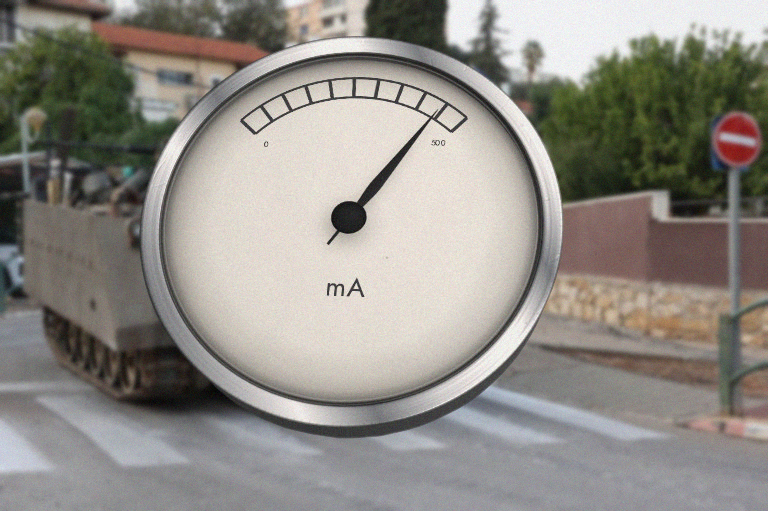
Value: {"value": 450, "unit": "mA"}
